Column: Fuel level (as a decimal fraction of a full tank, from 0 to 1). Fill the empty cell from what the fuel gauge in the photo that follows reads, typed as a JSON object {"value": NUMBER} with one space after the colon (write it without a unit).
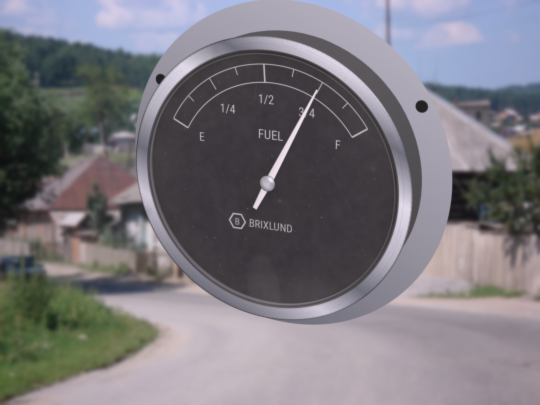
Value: {"value": 0.75}
